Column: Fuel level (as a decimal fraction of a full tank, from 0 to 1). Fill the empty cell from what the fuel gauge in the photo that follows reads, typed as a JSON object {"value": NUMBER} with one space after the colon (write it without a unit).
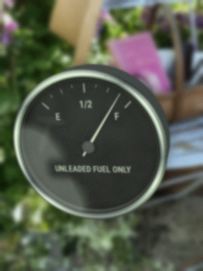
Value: {"value": 0.875}
